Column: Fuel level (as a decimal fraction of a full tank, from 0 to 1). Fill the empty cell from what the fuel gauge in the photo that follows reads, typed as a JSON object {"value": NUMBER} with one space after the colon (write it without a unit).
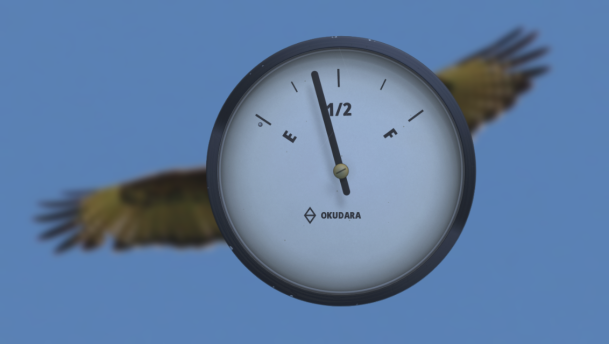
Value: {"value": 0.375}
